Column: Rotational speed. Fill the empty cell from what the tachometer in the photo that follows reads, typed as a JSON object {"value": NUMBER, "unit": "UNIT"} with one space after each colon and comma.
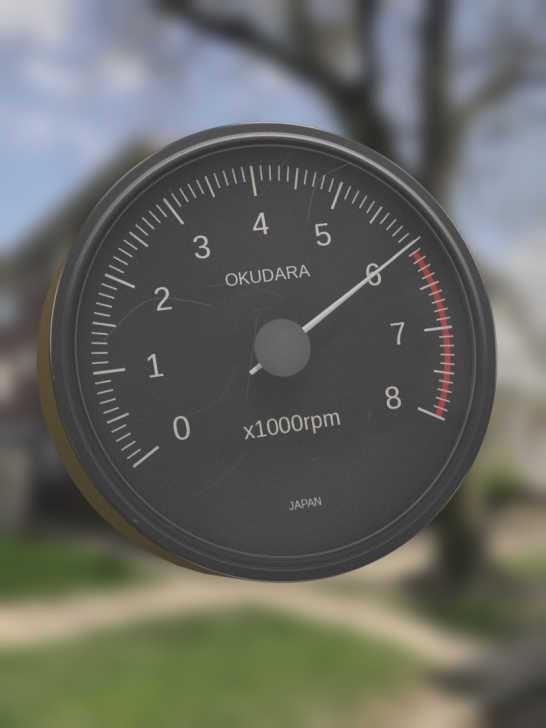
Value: {"value": 6000, "unit": "rpm"}
